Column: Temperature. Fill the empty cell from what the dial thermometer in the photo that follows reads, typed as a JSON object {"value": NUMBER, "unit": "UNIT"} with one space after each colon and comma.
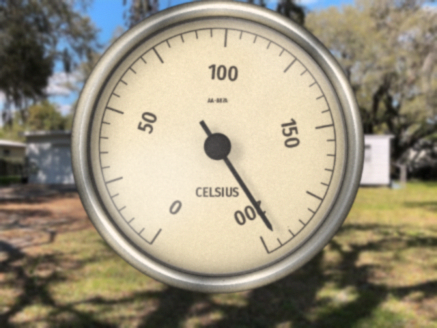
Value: {"value": 195, "unit": "°C"}
